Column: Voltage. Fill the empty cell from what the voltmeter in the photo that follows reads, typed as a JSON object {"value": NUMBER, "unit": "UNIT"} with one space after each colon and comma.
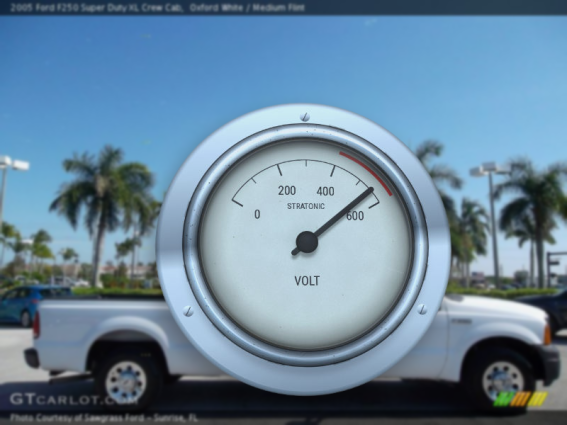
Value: {"value": 550, "unit": "V"}
